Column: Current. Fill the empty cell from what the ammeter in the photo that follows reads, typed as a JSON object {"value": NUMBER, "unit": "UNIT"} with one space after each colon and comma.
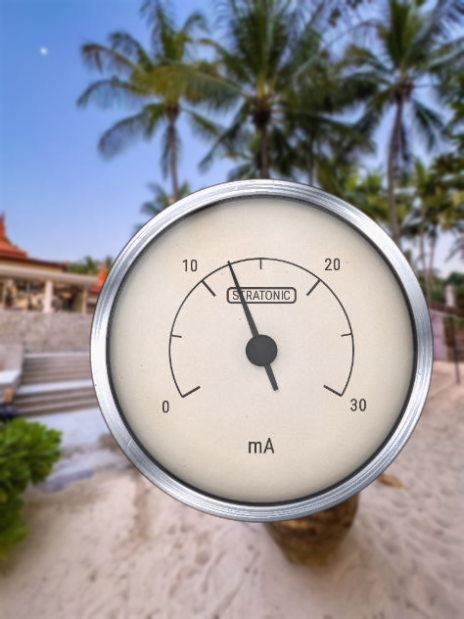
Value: {"value": 12.5, "unit": "mA"}
